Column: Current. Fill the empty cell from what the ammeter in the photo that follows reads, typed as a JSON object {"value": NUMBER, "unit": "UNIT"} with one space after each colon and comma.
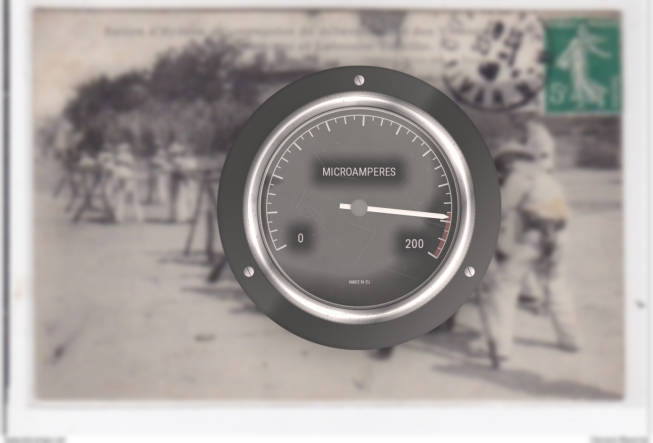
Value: {"value": 177.5, "unit": "µA"}
